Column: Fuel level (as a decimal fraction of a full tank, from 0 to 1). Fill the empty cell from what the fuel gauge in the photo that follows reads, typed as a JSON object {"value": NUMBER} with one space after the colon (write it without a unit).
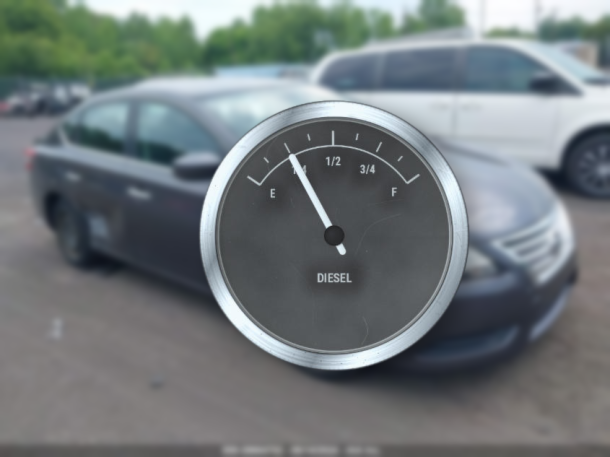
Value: {"value": 0.25}
